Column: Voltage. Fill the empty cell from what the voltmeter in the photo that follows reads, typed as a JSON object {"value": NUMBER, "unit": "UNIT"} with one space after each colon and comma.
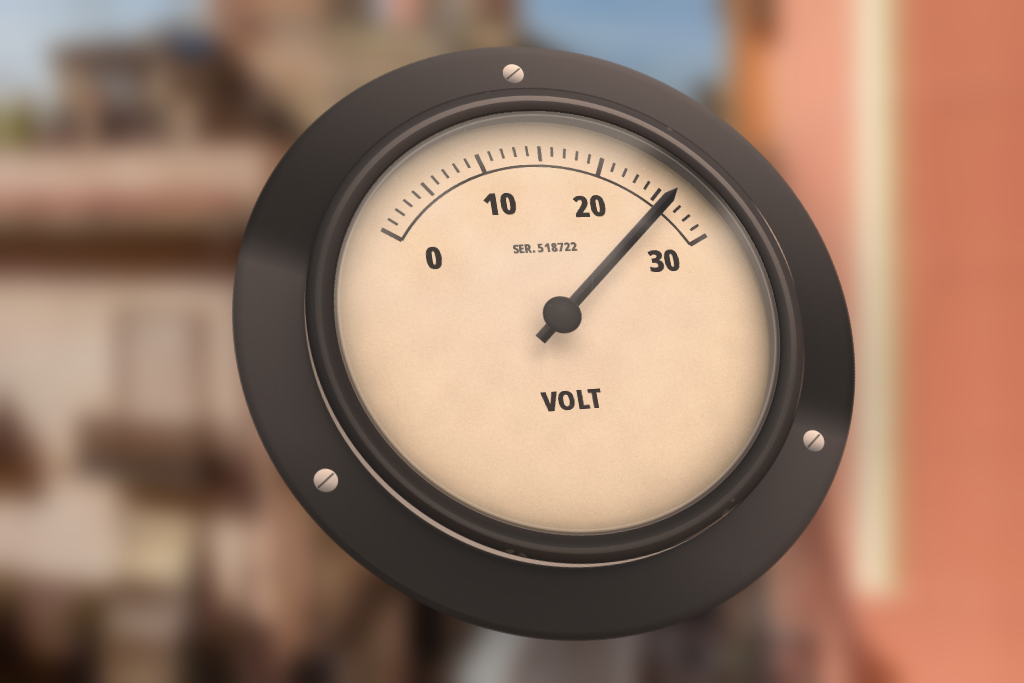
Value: {"value": 26, "unit": "V"}
